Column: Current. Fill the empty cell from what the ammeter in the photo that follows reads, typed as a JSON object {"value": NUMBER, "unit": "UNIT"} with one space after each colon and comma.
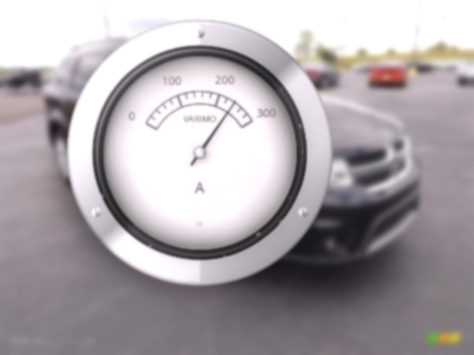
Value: {"value": 240, "unit": "A"}
